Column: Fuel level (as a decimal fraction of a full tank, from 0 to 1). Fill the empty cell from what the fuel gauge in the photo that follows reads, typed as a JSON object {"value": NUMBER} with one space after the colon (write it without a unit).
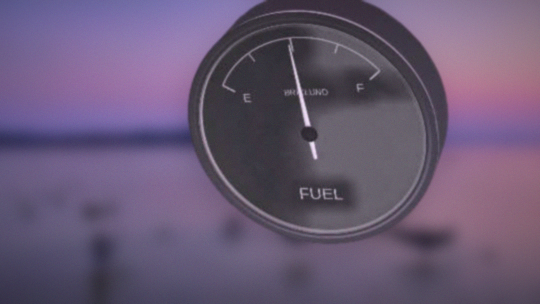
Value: {"value": 0.5}
